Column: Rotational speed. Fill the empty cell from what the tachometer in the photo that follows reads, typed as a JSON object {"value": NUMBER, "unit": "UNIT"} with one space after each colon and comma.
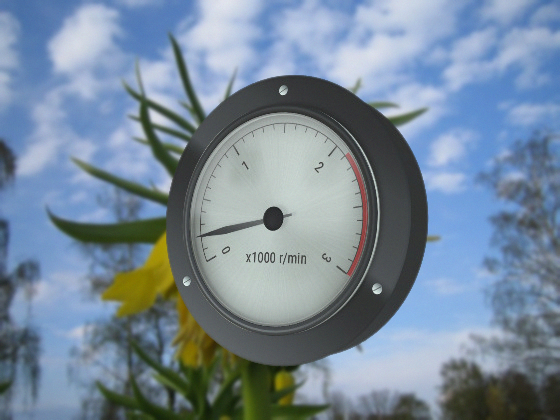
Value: {"value": 200, "unit": "rpm"}
